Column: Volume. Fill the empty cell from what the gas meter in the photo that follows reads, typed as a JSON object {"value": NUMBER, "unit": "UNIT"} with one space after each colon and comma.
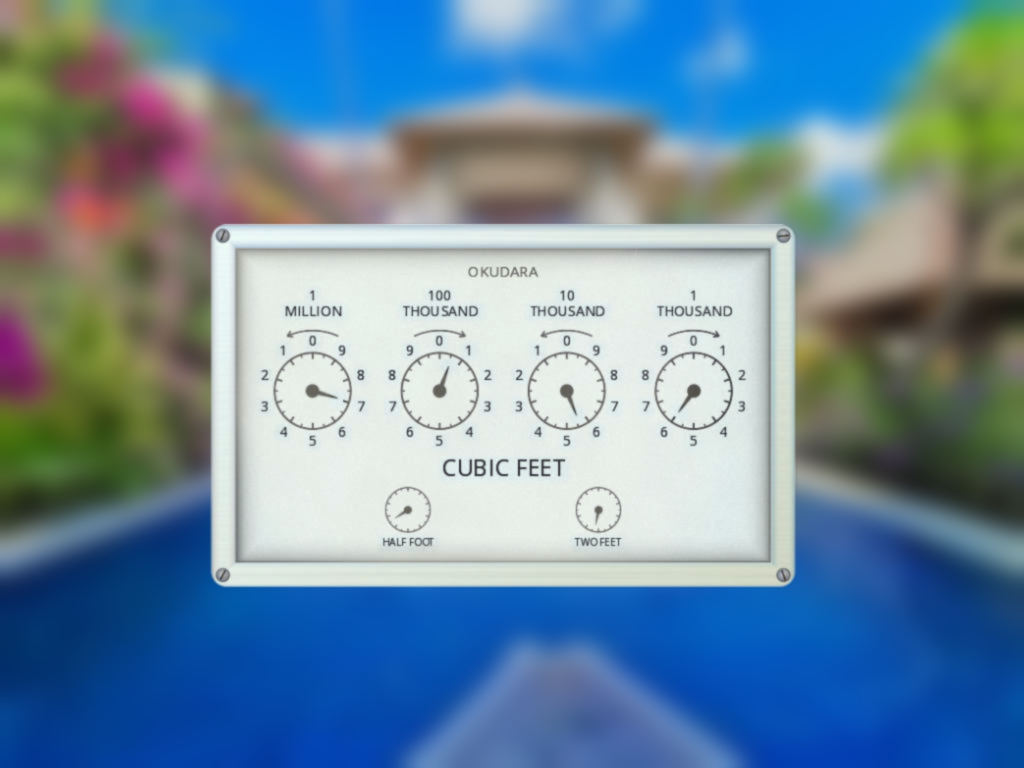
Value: {"value": 705600, "unit": "ft³"}
